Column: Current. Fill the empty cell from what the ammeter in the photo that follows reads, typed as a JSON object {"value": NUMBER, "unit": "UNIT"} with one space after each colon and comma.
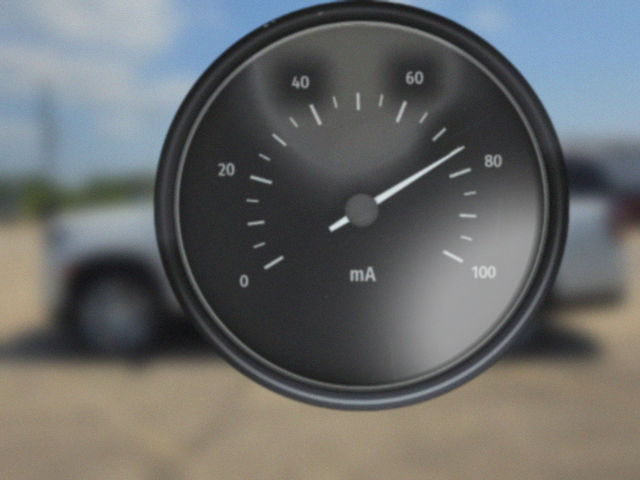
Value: {"value": 75, "unit": "mA"}
